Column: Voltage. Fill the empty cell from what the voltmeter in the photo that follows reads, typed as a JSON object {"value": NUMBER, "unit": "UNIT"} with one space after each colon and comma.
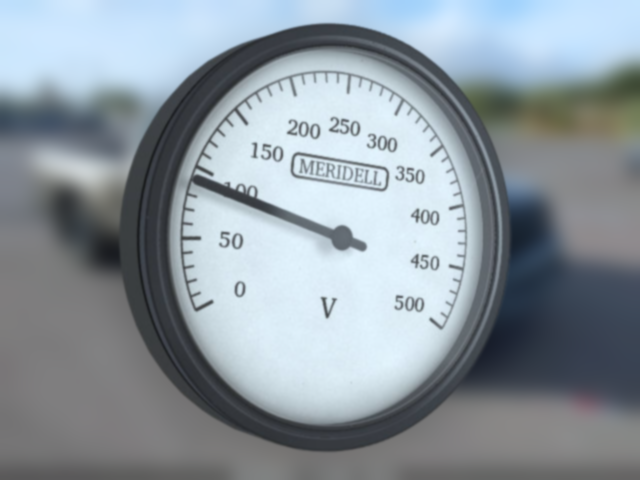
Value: {"value": 90, "unit": "V"}
